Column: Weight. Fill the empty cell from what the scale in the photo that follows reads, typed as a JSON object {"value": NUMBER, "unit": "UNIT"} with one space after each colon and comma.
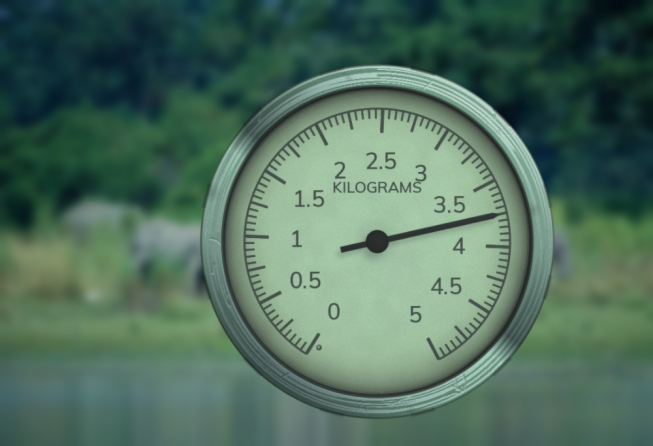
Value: {"value": 3.75, "unit": "kg"}
